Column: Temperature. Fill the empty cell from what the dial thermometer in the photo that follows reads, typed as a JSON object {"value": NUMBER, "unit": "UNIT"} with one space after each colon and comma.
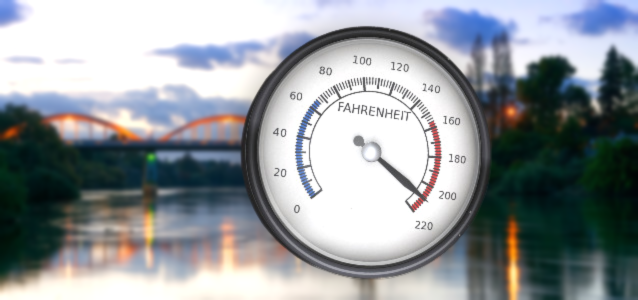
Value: {"value": 210, "unit": "°F"}
